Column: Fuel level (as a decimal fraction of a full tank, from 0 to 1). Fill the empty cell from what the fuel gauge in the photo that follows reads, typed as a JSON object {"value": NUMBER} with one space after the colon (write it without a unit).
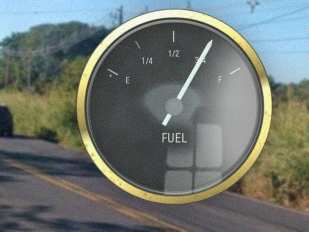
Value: {"value": 0.75}
